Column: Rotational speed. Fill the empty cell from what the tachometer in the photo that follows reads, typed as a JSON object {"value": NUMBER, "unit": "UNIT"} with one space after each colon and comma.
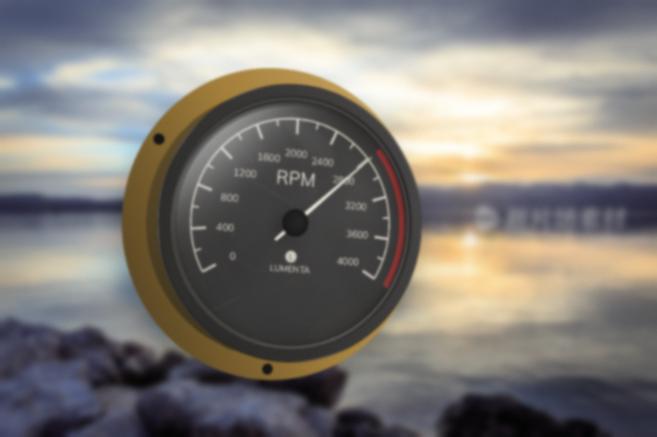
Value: {"value": 2800, "unit": "rpm"}
